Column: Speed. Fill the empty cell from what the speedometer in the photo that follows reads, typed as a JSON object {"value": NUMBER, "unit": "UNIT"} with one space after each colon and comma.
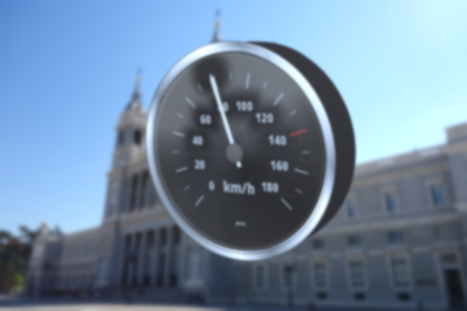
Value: {"value": 80, "unit": "km/h"}
